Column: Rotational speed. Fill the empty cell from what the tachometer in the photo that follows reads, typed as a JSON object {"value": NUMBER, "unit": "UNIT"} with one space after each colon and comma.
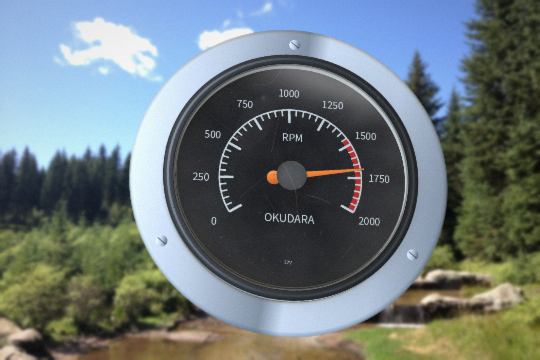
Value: {"value": 1700, "unit": "rpm"}
